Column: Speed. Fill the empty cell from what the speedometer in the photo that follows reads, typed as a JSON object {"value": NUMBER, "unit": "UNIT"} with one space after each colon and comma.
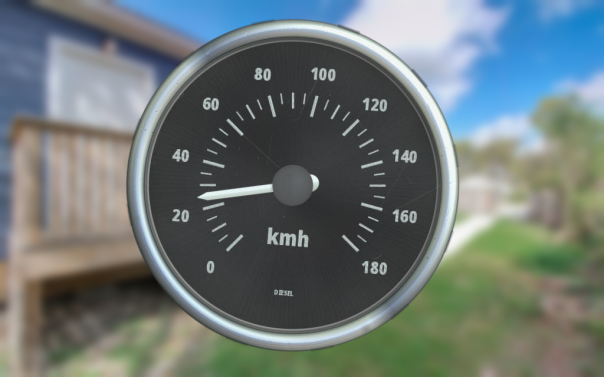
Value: {"value": 25, "unit": "km/h"}
